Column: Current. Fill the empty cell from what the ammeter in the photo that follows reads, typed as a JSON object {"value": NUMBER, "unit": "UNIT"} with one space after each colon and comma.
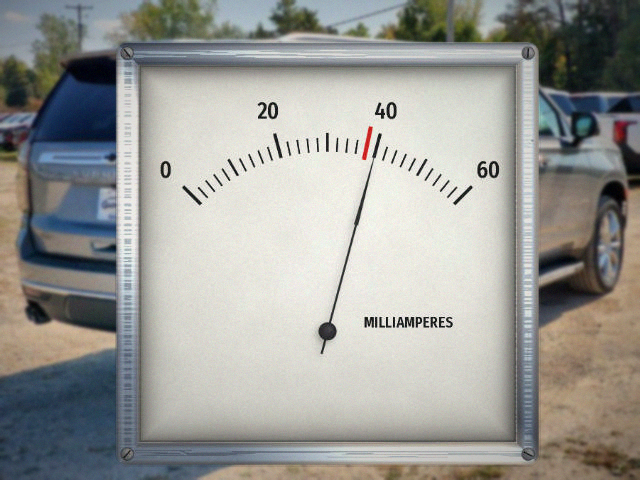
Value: {"value": 40, "unit": "mA"}
